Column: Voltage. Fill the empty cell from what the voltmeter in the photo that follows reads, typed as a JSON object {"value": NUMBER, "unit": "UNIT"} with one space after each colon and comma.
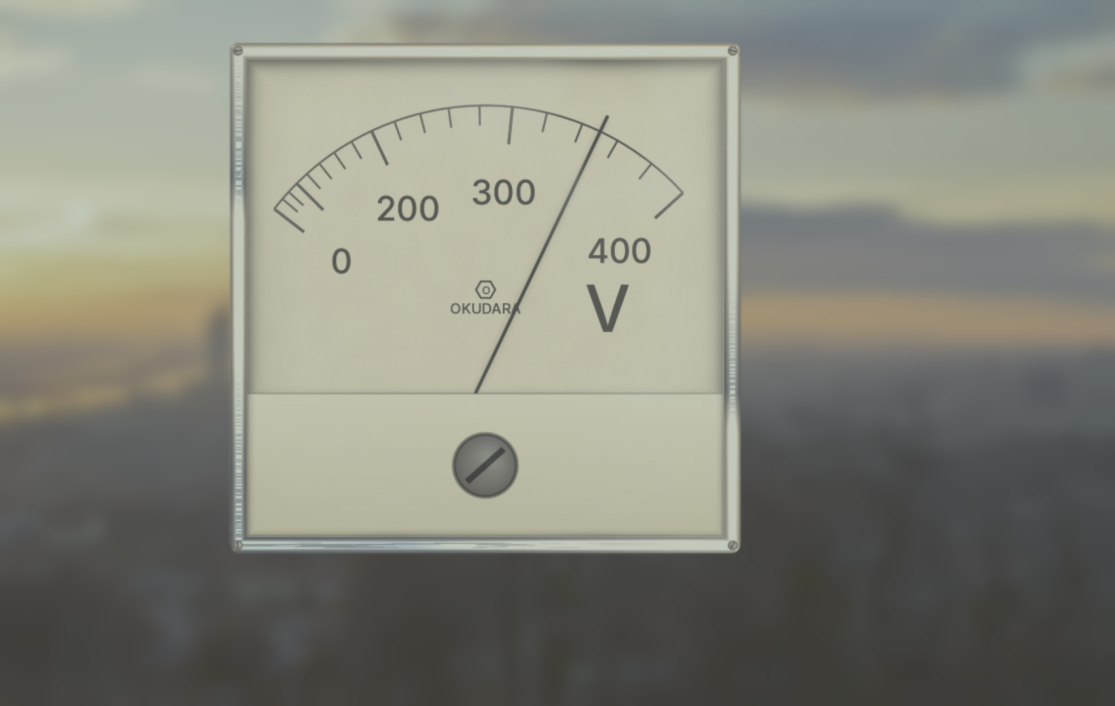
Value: {"value": 350, "unit": "V"}
